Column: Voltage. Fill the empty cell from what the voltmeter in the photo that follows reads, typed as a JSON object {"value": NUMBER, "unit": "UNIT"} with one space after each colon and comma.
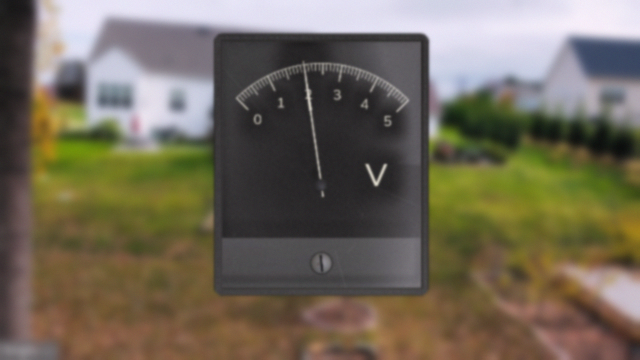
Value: {"value": 2, "unit": "V"}
